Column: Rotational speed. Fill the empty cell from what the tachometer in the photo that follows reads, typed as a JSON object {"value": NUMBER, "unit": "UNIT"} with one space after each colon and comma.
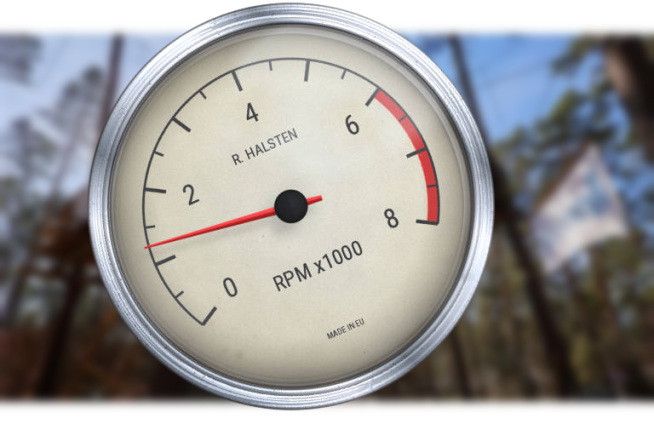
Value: {"value": 1250, "unit": "rpm"}
